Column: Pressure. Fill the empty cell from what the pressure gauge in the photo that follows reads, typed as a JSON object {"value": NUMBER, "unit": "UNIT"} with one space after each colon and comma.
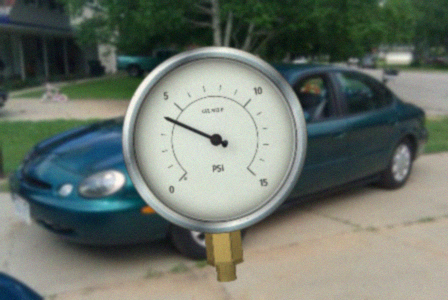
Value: {"value": 4, "unit": "psi"}
